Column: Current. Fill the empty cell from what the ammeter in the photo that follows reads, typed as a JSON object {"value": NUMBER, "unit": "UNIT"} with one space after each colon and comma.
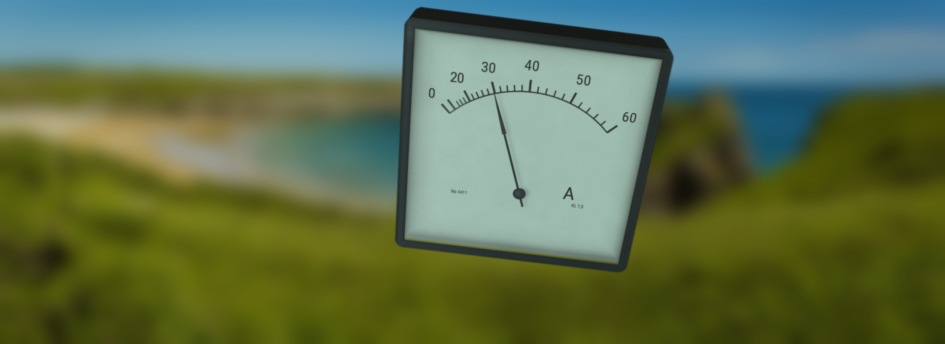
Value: {"value": 30, "unit": "A"}
